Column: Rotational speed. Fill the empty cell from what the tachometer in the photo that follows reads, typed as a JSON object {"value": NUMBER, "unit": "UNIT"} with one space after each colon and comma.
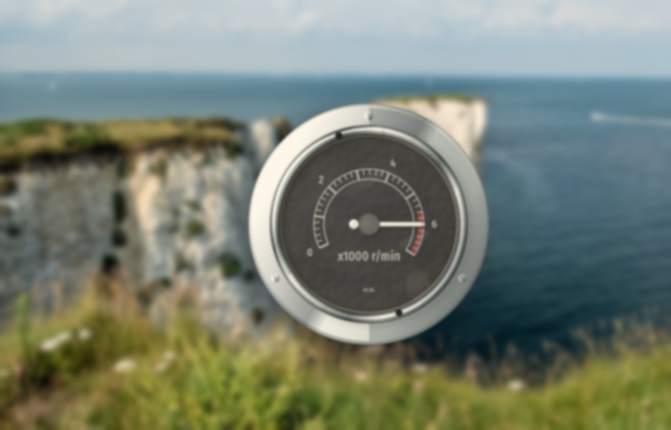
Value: {"value": 6000, "unit": "rpm"}
